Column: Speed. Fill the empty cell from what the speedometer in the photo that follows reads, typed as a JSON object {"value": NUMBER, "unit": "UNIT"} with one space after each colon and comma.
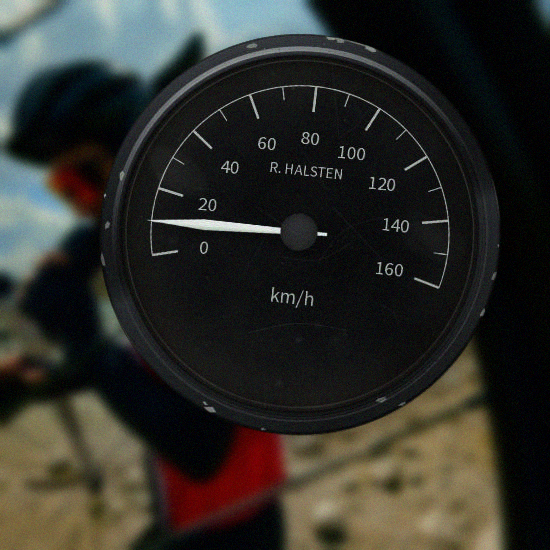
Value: {"value": 10, "unit": "km/h"}
